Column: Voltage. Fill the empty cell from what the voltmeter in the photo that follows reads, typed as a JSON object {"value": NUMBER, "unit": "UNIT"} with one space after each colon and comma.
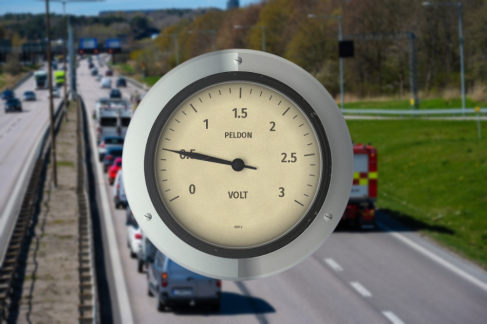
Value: {"value": 0.5, "unit": "V"}
